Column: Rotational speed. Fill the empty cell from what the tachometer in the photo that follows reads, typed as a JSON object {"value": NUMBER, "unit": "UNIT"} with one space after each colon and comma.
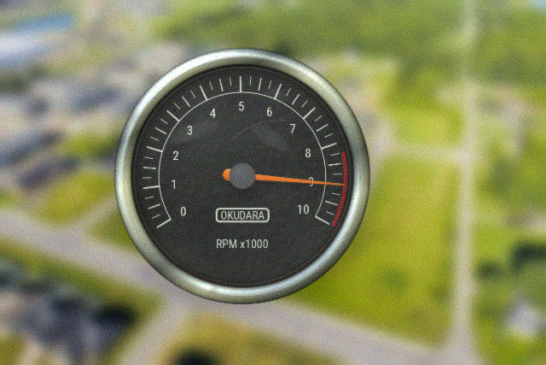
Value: {"value": 9000, "unit": "rpm"}
